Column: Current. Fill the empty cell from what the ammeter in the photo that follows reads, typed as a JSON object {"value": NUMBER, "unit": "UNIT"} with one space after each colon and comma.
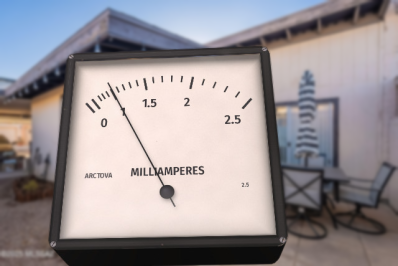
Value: {"value": 1, "unit": "mA"}
